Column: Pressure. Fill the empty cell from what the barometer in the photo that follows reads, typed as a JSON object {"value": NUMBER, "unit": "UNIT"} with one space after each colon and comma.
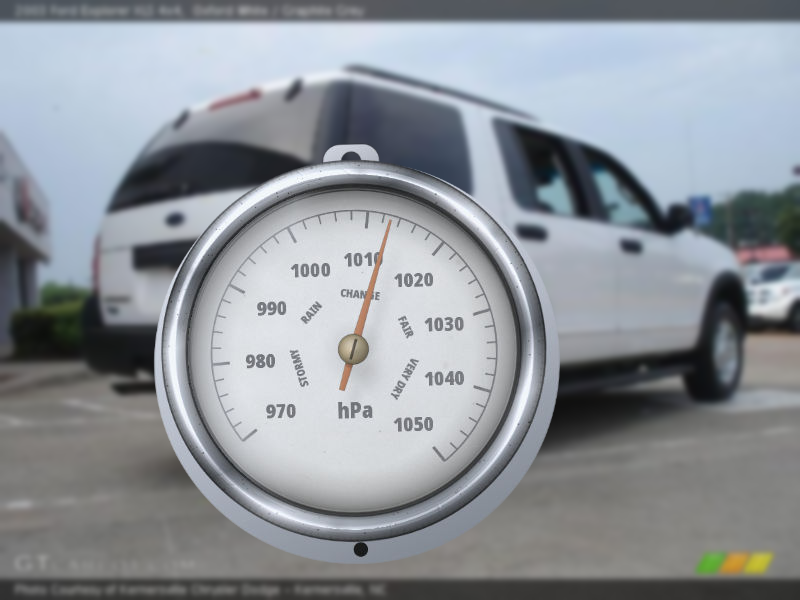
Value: {"value": 1013, "unit": "hPa"}
